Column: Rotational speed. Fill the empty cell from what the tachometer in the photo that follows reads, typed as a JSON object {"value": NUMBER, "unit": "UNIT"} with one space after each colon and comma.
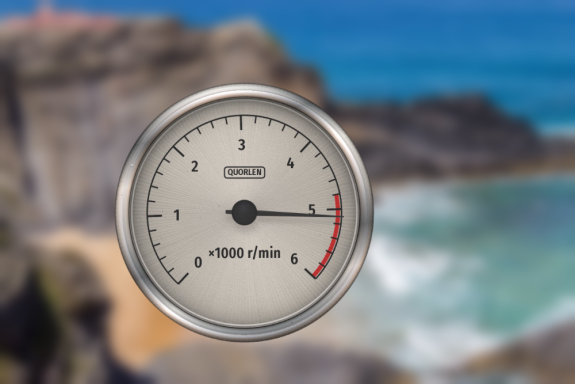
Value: {"value": 5100, "unit": "rpm"}
